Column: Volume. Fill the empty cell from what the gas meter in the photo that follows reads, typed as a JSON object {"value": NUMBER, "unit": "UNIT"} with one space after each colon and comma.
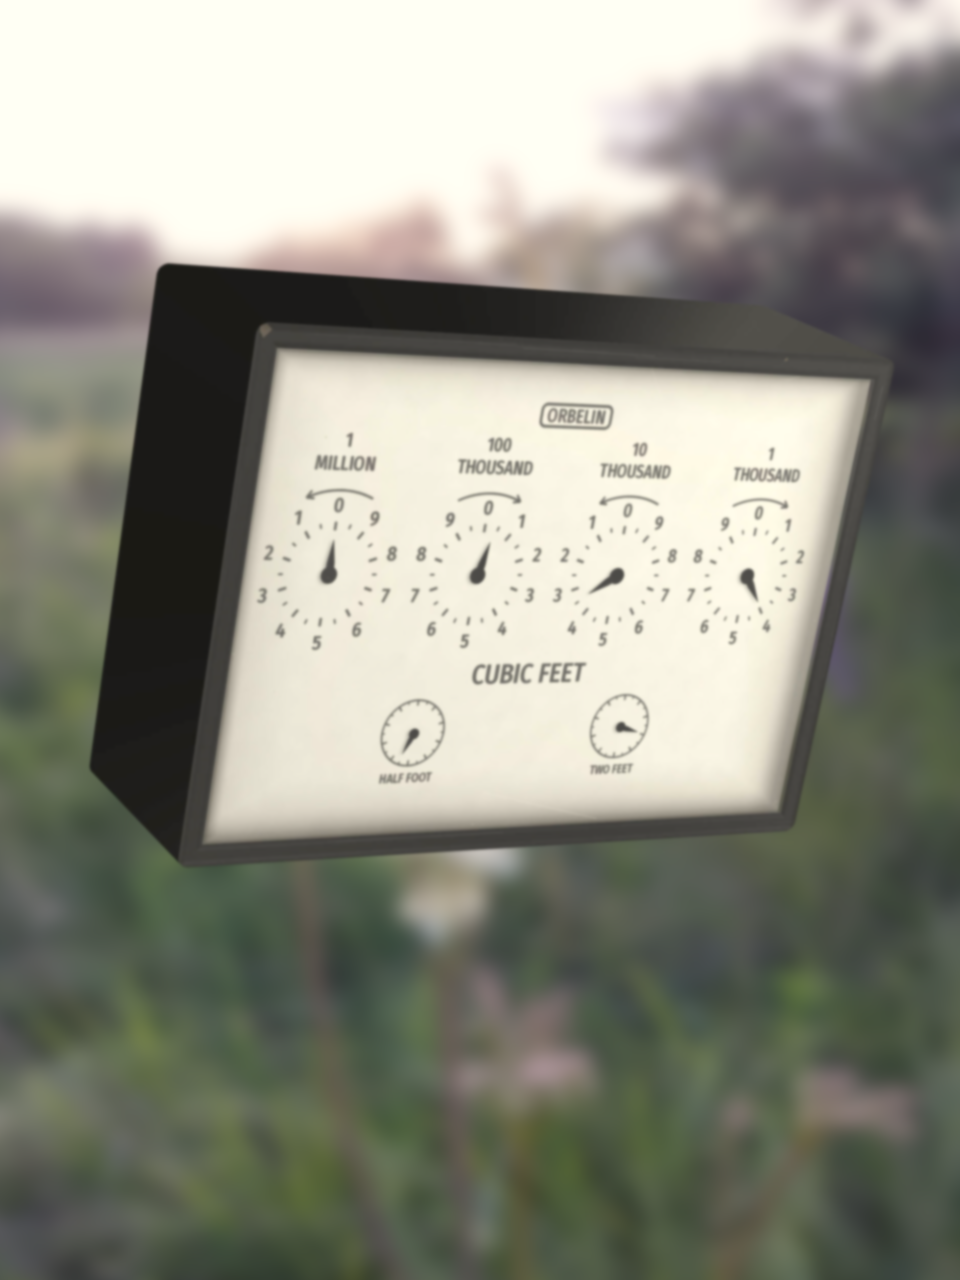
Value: {"value": 3400, "unit": "ft³"}
